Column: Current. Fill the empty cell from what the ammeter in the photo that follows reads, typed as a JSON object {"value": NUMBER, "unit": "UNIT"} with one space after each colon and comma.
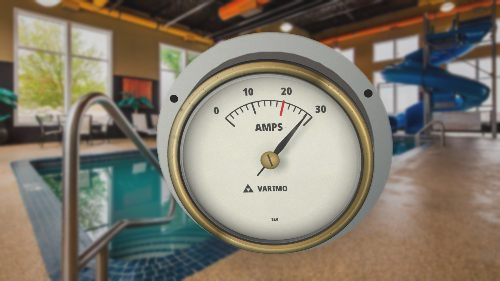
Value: {"value": 28, "unit": "A"}
